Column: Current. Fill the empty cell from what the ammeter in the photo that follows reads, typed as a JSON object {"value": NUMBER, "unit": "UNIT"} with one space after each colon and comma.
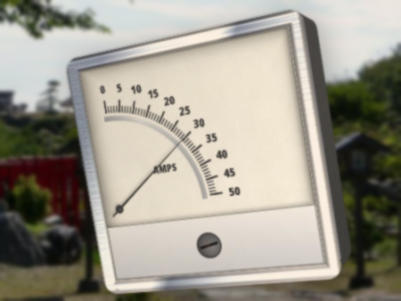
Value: {"value": 30, "unit": "A"}
